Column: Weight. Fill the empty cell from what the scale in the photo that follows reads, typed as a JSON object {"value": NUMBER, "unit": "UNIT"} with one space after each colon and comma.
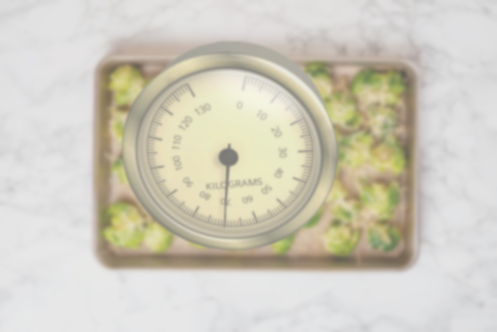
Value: {"value": 70, "unit": "kg"}
